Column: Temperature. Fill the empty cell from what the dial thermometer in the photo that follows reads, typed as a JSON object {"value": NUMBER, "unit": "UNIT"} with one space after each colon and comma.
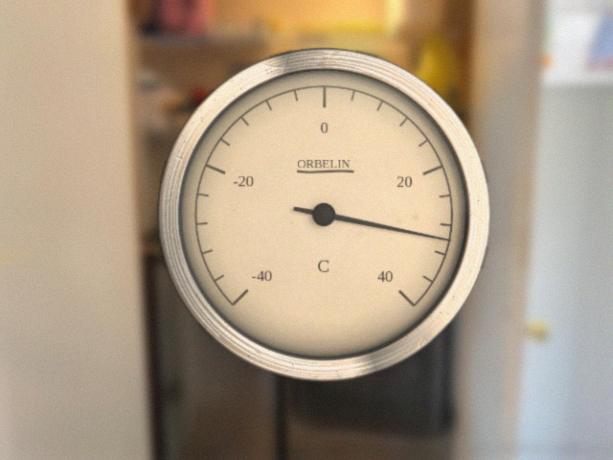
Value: {"value": 30, "unit": "°C"}
